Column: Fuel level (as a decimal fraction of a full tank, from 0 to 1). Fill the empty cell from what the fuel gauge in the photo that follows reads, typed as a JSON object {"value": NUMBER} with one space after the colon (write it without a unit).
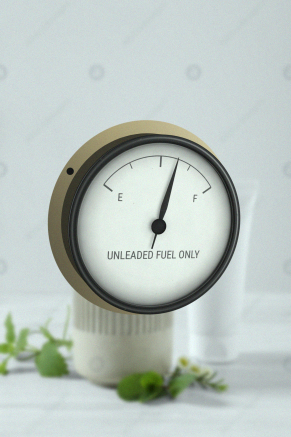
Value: {"value": 0.625}
